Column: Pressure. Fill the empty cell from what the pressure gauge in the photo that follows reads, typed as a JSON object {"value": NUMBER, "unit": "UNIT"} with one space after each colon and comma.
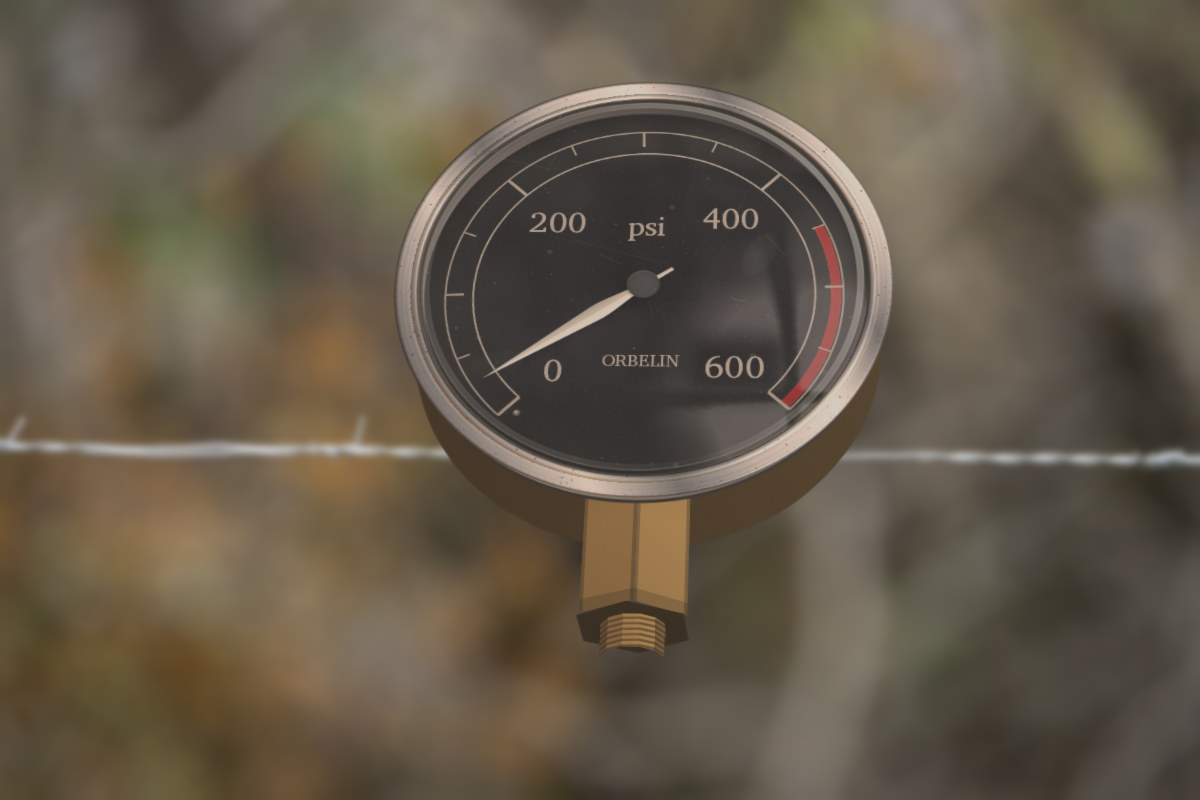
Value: {"value": 25, "unit": "psi"}
